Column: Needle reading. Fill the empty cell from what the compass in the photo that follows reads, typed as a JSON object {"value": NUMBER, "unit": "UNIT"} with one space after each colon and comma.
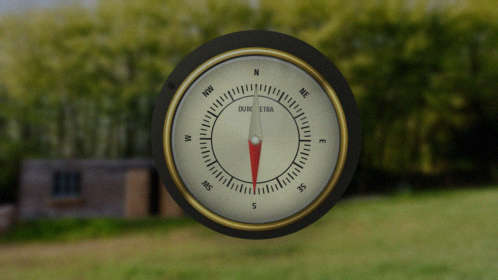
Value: {"value": 180, "unit": "°"}
